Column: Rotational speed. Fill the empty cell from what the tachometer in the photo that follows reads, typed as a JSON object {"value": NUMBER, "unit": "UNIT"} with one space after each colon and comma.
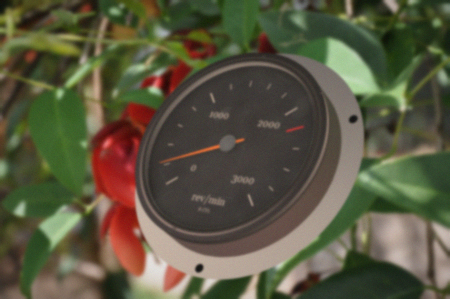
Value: {"value": 200, "unit": "rpm"}
